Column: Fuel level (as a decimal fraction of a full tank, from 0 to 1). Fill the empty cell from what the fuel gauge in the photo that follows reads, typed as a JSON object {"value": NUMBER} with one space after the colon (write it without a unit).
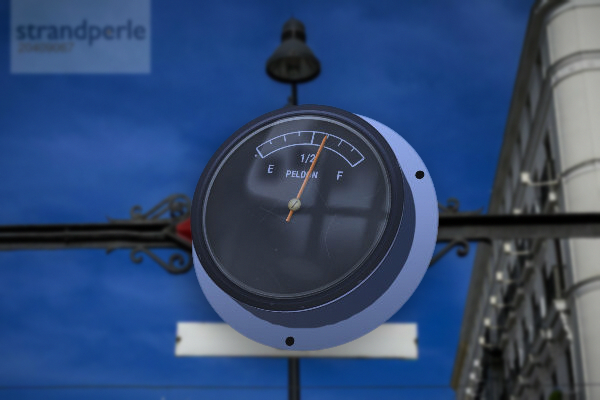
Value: {"value": 0.625}
